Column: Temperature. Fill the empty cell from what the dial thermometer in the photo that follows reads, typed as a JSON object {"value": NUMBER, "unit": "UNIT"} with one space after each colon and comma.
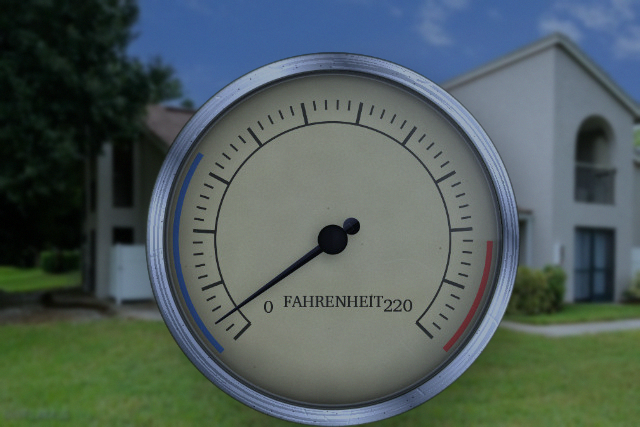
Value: {"value": 8, "unit": "°F"}
